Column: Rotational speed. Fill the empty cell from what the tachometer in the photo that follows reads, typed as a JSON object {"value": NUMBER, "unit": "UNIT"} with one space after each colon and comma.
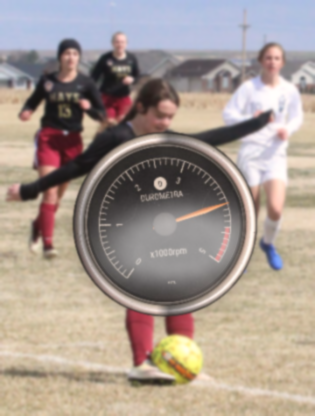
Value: {"value": 4000, "unit": "rpm"}
